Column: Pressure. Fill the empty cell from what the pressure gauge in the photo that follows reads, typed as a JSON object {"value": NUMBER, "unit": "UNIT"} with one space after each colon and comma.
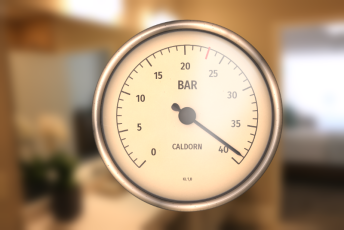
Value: {"value": 39, "unit": "bar"}
